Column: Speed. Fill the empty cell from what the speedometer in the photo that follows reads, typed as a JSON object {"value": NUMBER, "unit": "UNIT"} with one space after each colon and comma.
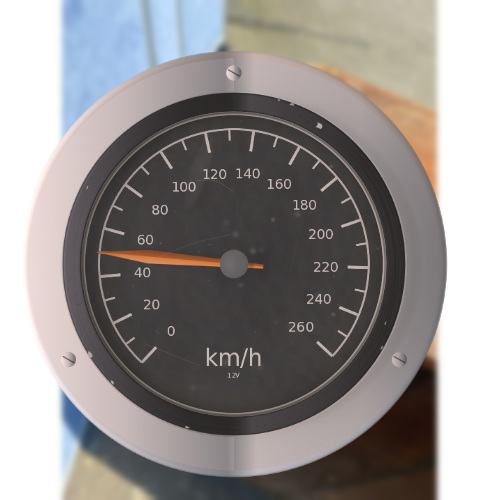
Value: {"value": 50, "unit": "km/h"}
